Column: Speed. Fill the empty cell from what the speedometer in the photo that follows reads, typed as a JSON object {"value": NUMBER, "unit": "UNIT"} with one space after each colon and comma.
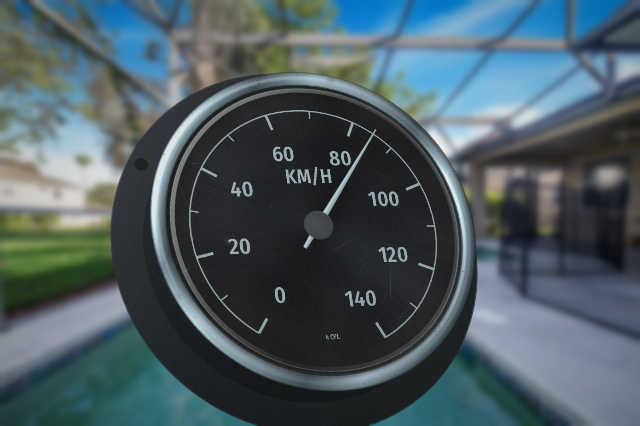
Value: {"value": 85, "unit": "km/h"}
